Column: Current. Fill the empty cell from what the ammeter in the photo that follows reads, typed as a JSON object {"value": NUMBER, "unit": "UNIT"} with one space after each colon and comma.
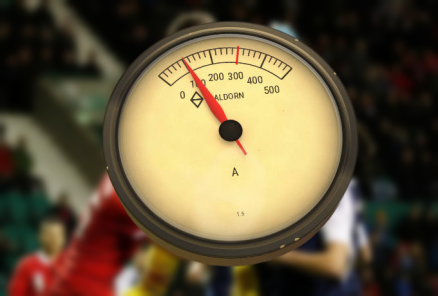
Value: {"value": 100, "unit": "A"}
